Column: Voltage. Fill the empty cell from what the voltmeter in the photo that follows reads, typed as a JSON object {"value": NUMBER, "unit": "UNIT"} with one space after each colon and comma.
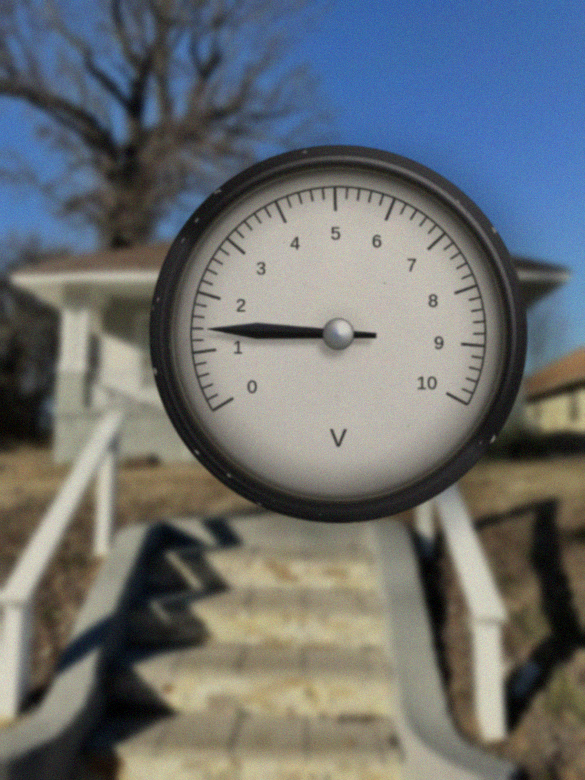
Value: {"value": 1.4, "unit": "V"}
